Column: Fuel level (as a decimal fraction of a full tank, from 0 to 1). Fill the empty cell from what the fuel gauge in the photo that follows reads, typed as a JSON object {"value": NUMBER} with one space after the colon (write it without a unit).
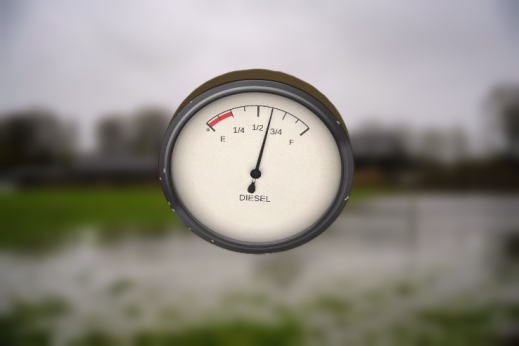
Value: {"value": 0.625}
